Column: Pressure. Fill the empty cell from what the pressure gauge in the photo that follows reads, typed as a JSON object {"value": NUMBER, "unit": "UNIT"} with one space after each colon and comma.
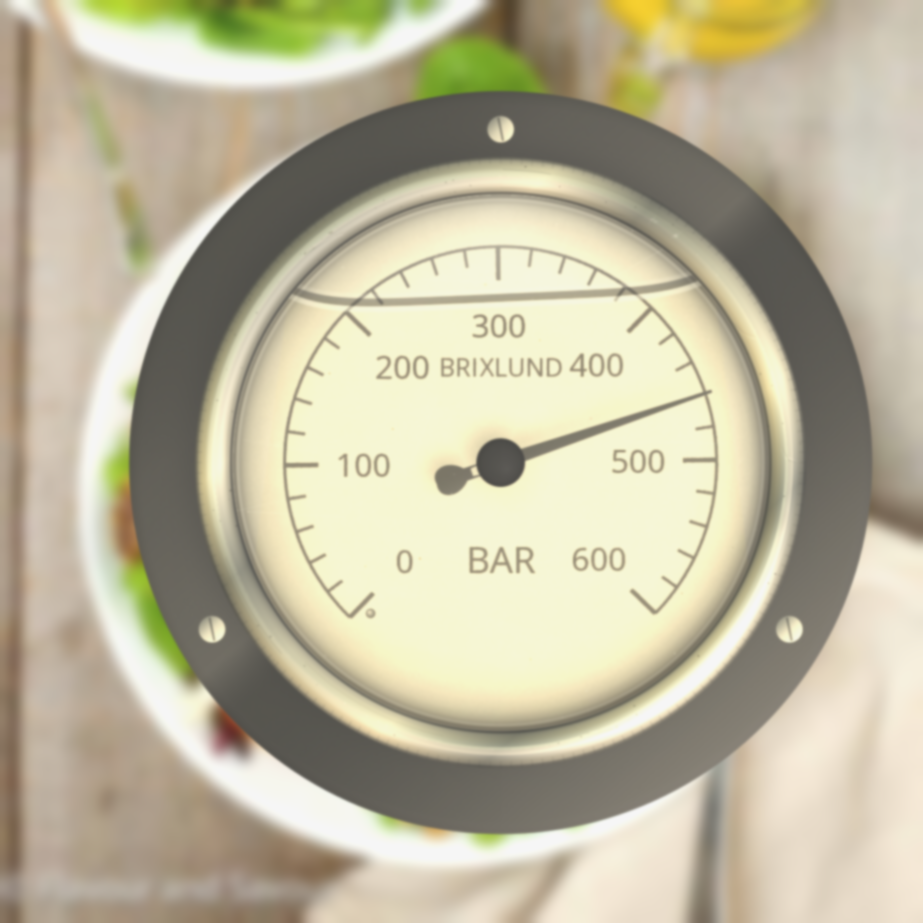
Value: {"value": 460, "unit": "bar"}
